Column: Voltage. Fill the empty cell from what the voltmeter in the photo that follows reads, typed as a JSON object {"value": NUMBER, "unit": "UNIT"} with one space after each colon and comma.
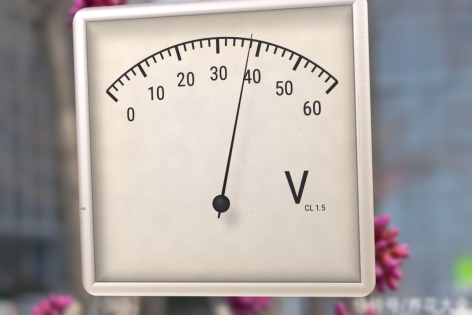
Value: {"value": 38, "unit": "V"}
